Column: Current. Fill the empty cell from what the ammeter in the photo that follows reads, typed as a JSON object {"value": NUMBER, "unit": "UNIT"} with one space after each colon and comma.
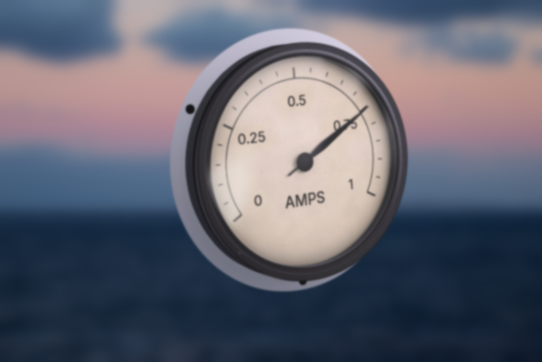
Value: {"value": 0.75, "unit": "A"}
